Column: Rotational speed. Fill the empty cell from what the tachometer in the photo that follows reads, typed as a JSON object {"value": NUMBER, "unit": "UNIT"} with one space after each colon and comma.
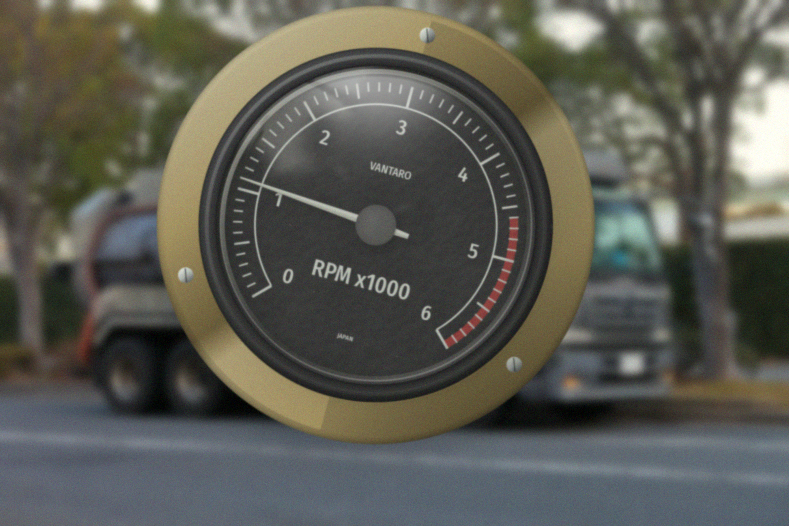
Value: {"value": 1100, "unit": "rpm"}
